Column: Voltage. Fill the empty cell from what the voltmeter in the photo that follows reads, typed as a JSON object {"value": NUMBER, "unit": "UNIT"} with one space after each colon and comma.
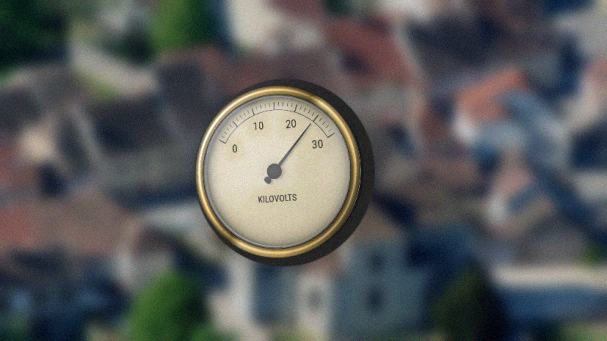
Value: {"value": 25, "unit": "kV"}
